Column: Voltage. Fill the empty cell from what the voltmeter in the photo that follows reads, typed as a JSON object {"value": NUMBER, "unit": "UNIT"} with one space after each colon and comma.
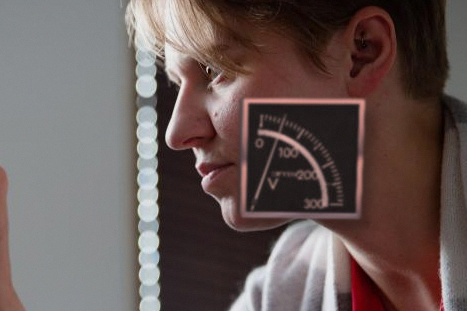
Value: {"value": 50, "unit": "V"}
